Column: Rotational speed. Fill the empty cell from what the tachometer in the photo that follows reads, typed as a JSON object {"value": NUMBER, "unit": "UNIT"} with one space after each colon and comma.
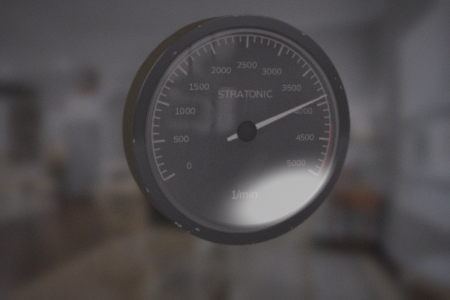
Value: {"value": 3900, "unit": "rpm"}
